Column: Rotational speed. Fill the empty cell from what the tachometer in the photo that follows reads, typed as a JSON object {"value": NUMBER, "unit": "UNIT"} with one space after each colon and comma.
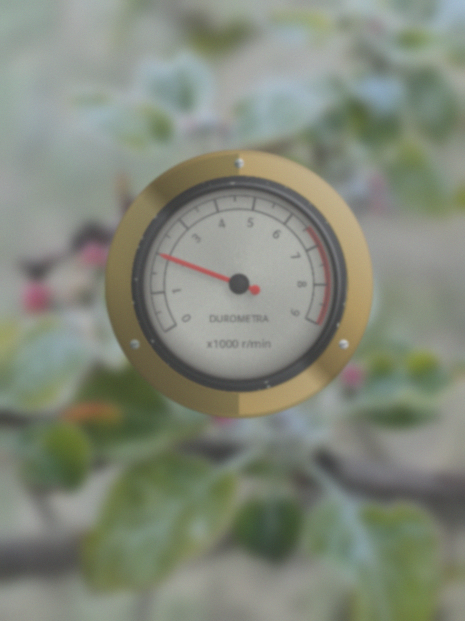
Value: {"value": 2000, "unit": "rpm"}
